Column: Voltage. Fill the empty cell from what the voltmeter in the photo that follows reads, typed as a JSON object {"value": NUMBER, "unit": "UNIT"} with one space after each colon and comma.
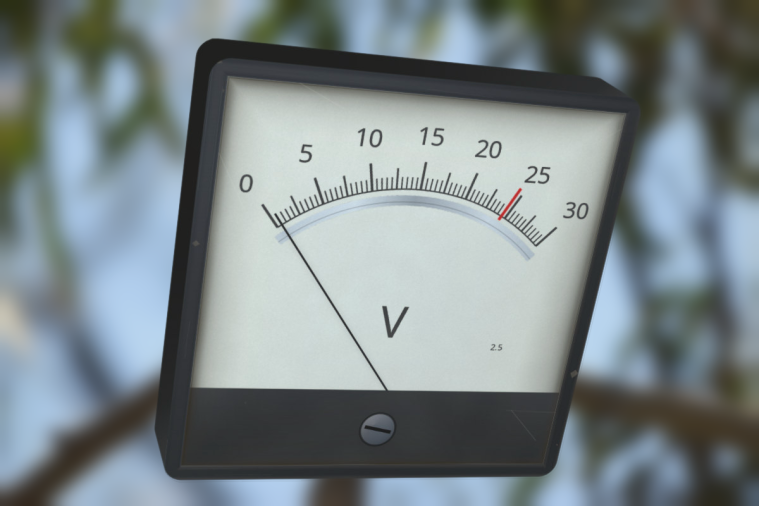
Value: {"value": 0.5, "unit": "V"}
